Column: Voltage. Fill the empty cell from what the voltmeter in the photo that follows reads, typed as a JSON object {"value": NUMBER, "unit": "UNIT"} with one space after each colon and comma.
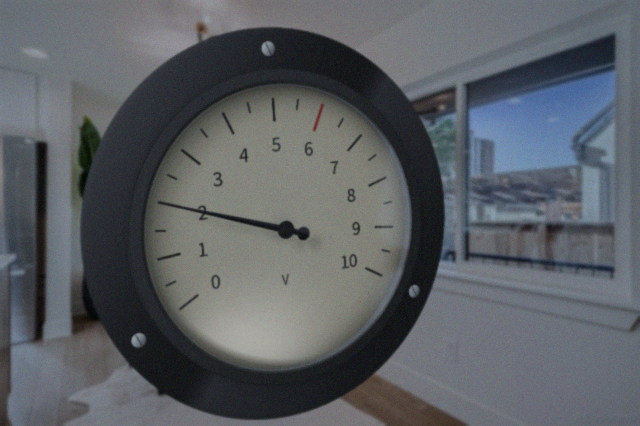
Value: {"value": 2, "unit": "V"}
